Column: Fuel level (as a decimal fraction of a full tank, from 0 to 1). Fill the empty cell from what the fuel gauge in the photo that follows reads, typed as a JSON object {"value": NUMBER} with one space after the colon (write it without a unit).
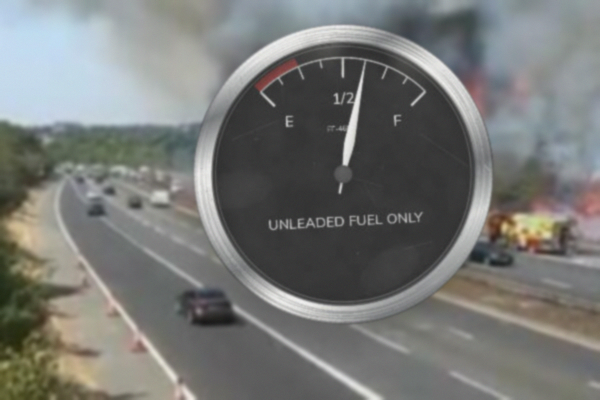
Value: {"value": 0.625}
